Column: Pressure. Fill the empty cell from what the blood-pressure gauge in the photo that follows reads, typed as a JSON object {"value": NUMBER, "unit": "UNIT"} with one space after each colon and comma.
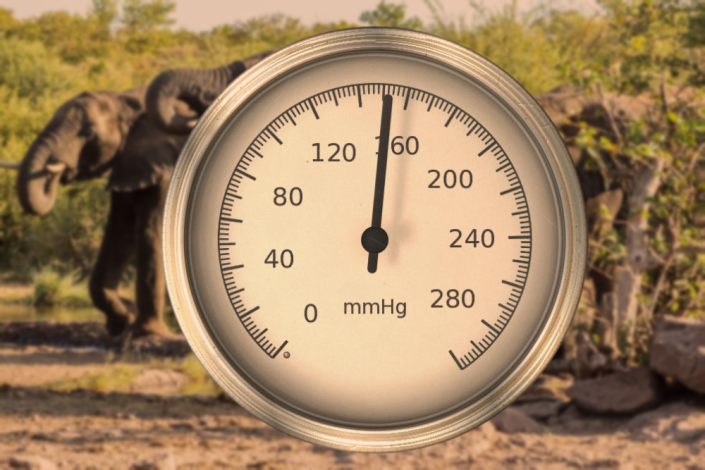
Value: {"value": 152, "unit": "mmHg"}
